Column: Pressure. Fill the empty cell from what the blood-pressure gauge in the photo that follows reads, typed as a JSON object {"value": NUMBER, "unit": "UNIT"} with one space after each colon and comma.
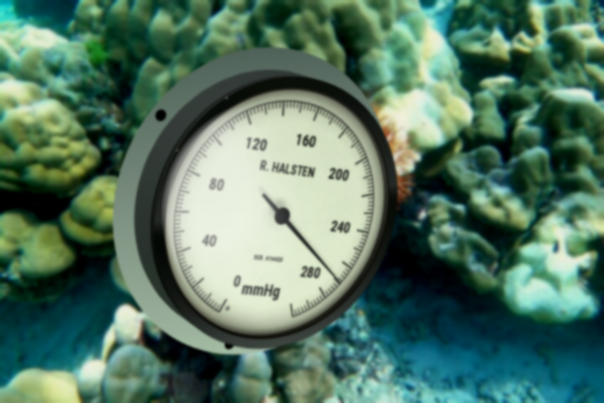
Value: {"value": 270, "unit": "mmHg"}
